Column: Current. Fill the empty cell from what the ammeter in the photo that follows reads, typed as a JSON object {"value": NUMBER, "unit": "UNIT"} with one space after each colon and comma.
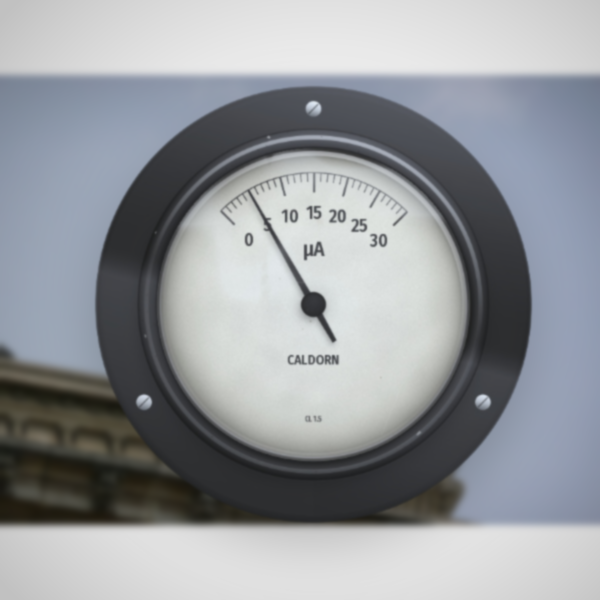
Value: {"value": 5, "unit": "µA"}
